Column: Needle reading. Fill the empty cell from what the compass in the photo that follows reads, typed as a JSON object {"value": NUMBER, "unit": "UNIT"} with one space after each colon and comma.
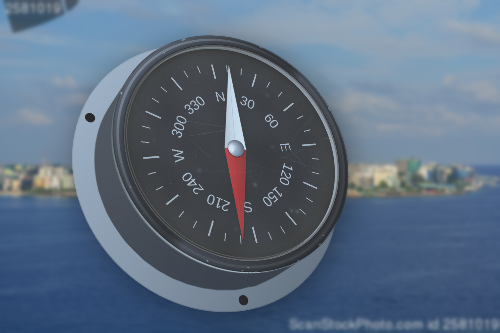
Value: {"value": 190, "unit": "°"}
